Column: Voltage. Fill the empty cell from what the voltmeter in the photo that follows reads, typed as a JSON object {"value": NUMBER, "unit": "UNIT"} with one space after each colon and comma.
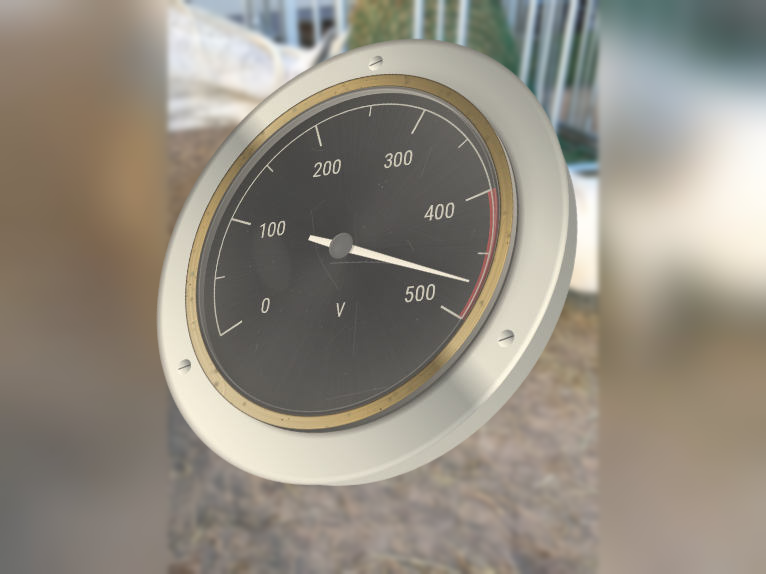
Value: {"value": 475, "unit": "V"}
